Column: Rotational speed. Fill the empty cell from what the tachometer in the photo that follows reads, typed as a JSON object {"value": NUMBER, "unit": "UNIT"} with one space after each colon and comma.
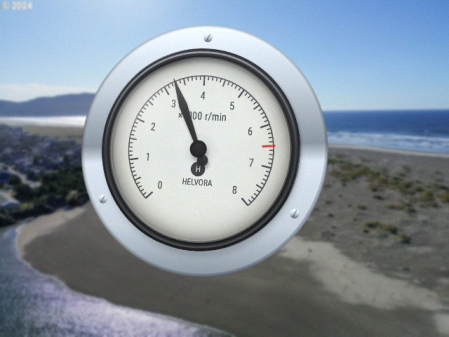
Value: {"value": 3300, "unit": "rpm"}
